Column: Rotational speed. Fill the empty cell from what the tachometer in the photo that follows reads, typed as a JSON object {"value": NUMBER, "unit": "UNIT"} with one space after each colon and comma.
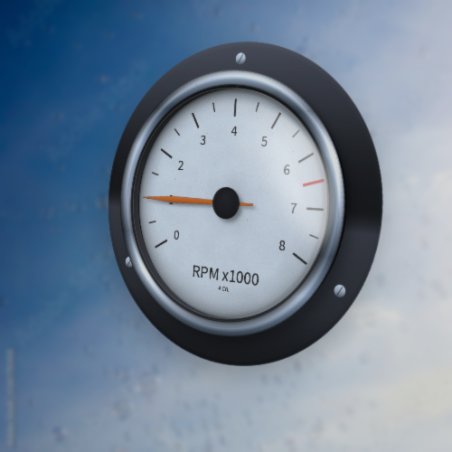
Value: {"value": 1000, "unit": "rpm"}
